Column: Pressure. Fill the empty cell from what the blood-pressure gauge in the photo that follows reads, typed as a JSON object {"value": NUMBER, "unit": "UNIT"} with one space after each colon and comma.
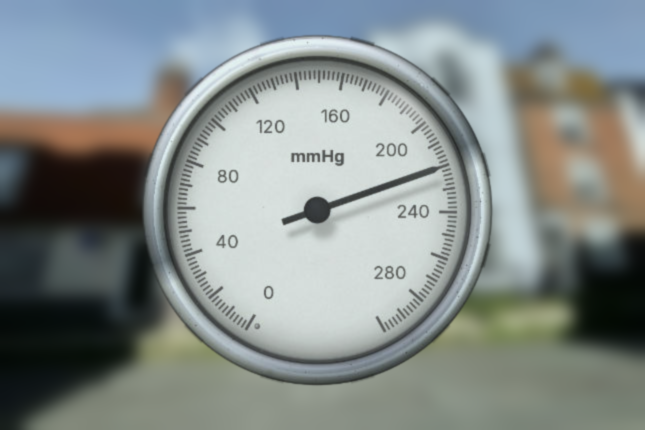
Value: {"value": 220, "unit": "mmHg"}
